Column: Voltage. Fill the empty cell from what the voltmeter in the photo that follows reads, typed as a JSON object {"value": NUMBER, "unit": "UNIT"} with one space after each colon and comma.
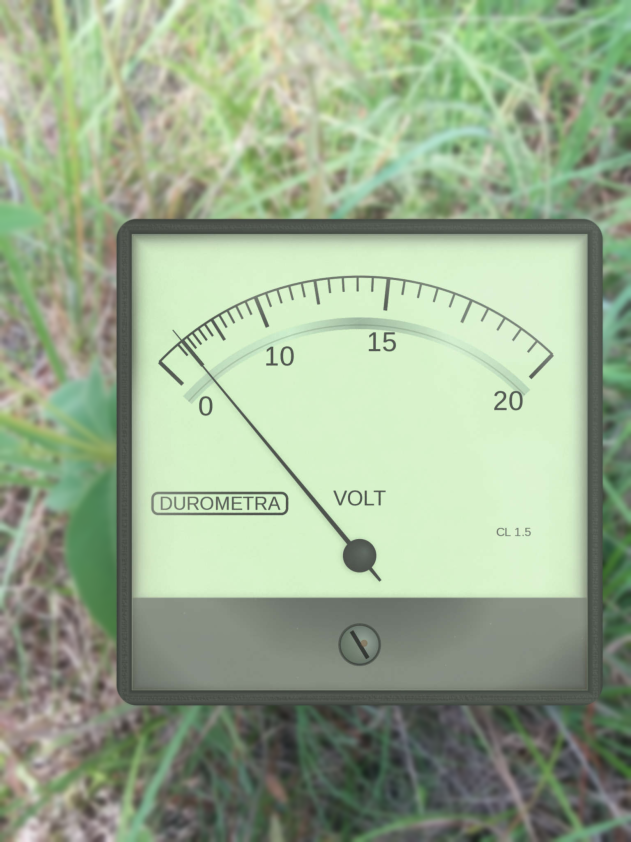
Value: {"value": 5, "unit": "V"}
